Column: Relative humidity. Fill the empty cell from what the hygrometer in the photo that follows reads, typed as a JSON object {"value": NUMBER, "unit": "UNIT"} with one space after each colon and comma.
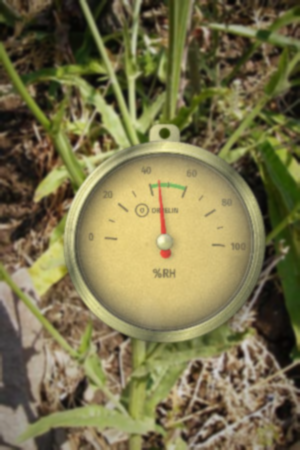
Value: {"value": 45, "unit": "%"}
